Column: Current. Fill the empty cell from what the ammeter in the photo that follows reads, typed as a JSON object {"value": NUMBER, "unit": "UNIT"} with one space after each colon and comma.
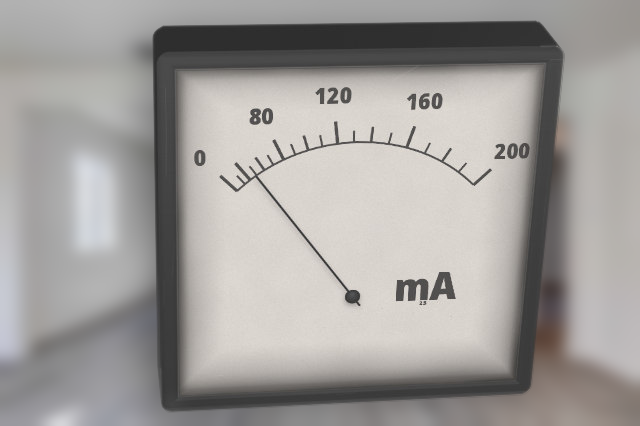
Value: {"value": 50, "unit": "mA"}
